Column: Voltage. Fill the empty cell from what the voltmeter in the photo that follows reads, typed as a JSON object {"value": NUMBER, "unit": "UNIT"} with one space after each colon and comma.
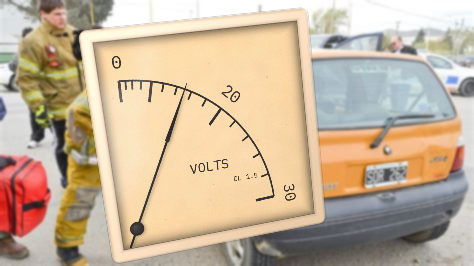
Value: {"value": 15, "unit": "V"}
